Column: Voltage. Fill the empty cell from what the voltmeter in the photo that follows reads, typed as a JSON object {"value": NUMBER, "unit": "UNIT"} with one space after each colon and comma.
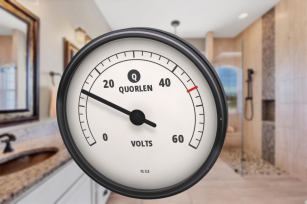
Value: {"value": 14, "unit": "V"}
